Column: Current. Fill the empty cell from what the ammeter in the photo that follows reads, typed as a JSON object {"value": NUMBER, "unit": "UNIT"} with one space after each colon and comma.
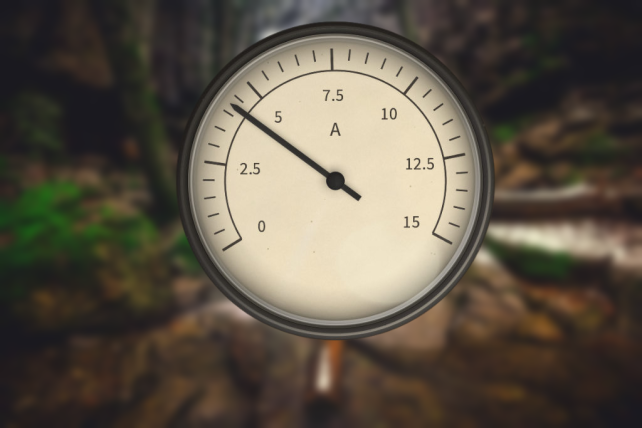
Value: {"value": 4.25, "unit": "A"}
